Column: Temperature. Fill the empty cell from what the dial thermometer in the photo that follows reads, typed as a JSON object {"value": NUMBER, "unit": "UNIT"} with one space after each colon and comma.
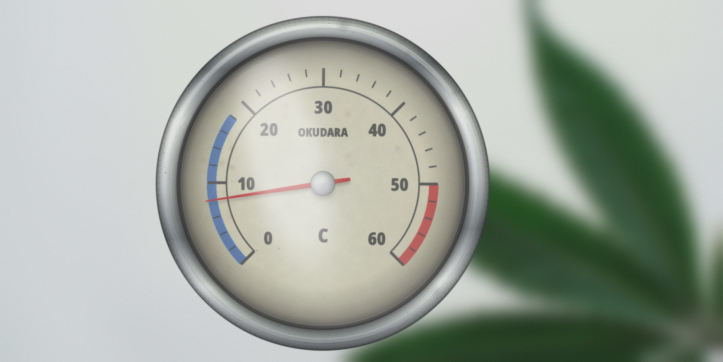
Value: {"value": 8, "unit": "°C"}
